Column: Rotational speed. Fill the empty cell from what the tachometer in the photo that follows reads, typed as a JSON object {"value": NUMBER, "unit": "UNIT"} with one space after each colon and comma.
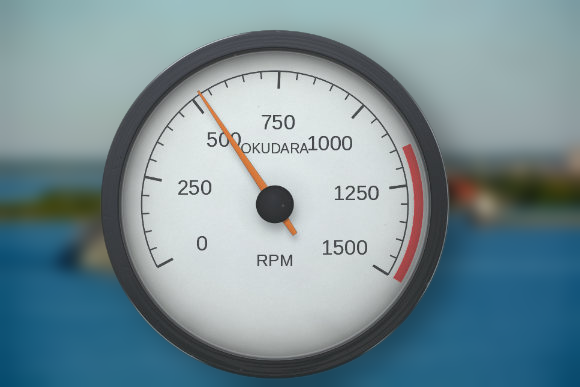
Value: {"value": 525, "unit": "rpm"}
